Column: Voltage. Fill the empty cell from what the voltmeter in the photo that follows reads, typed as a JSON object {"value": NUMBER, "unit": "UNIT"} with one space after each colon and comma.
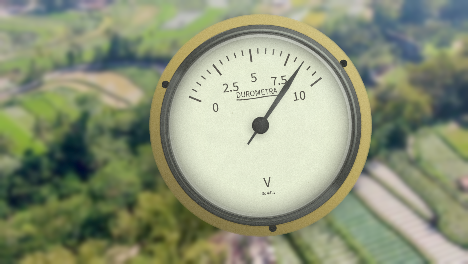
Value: {"value": 8.5, "unit": "V"}
